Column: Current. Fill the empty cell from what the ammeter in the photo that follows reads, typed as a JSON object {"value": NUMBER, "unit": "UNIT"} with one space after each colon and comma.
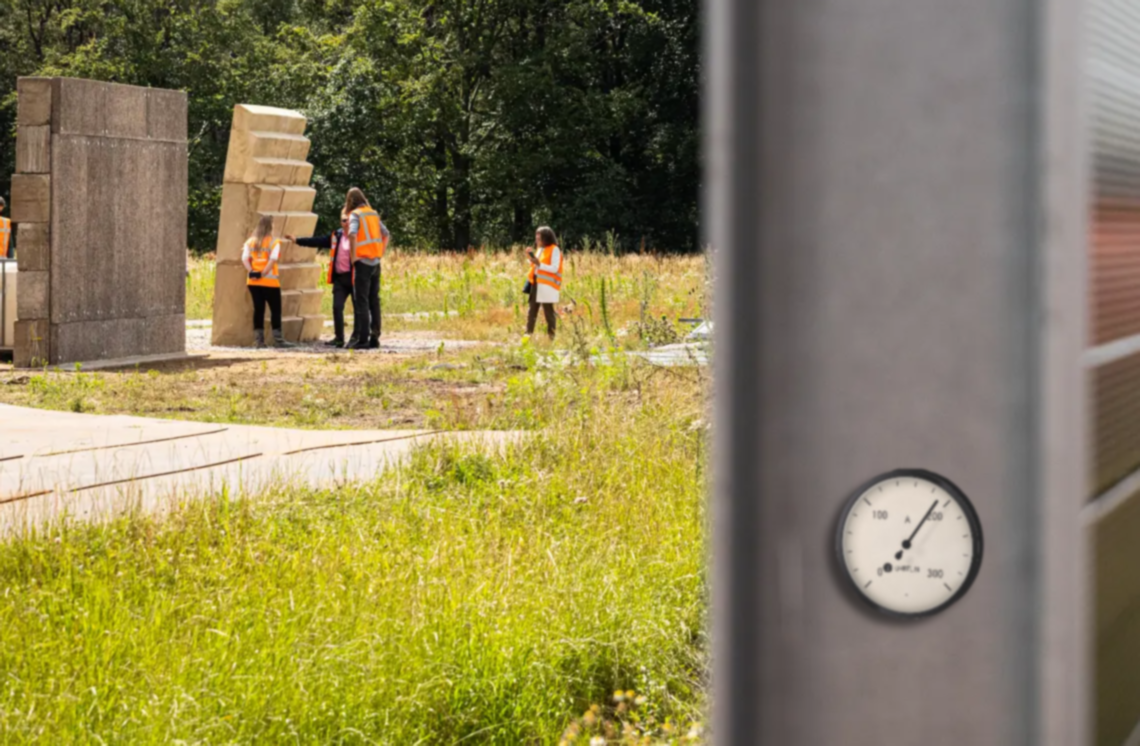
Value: {"value": 190, "unit": "A"}
